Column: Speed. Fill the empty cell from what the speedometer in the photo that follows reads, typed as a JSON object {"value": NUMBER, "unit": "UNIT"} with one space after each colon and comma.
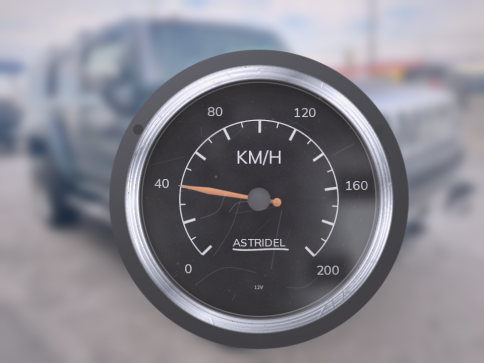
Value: {"value": 40, "unit": "km/h"}
